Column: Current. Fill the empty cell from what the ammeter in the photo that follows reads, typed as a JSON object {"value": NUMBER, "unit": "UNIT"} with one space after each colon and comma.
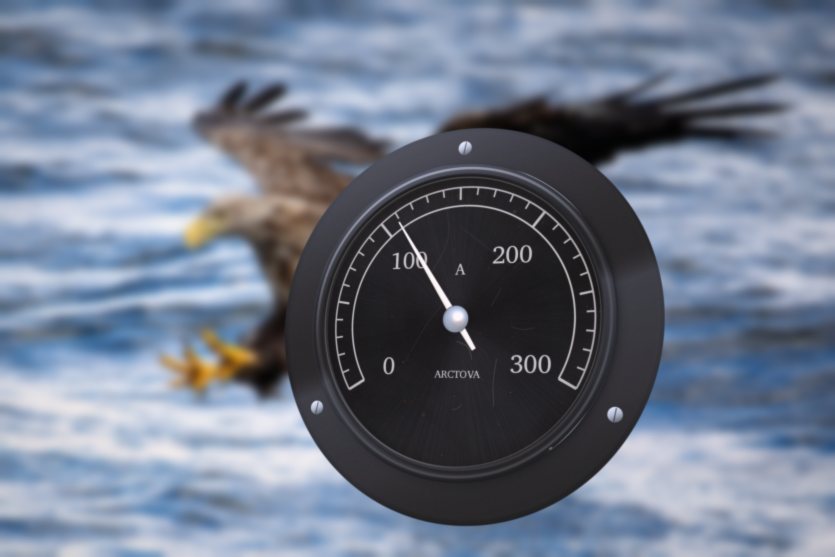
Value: {"value": 110, "unit": "A"}
